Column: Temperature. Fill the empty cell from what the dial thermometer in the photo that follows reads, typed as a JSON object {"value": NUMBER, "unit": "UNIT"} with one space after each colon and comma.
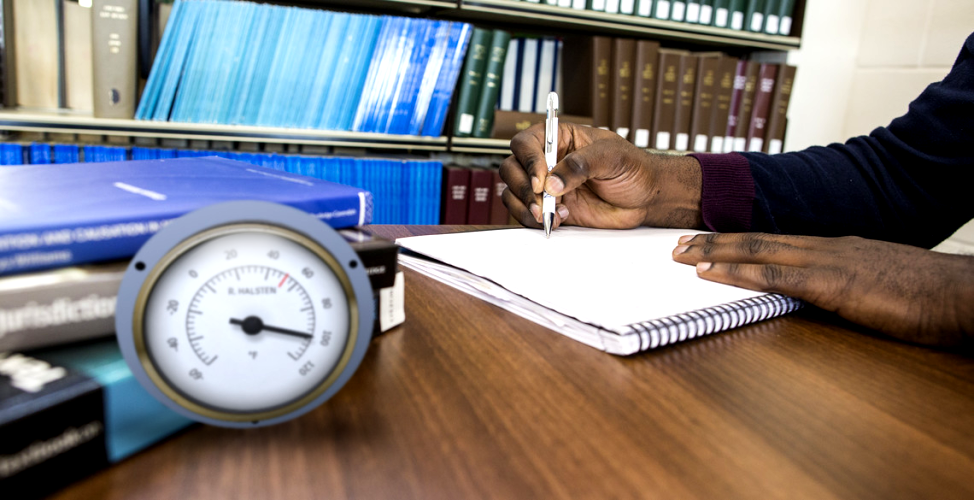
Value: {"value": 100, "unit": "°F"}
